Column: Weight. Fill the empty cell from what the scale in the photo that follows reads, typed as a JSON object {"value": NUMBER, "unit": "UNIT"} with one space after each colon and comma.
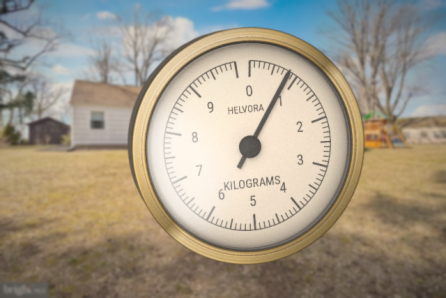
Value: {"value": 0.8, "unit": "kg"}
